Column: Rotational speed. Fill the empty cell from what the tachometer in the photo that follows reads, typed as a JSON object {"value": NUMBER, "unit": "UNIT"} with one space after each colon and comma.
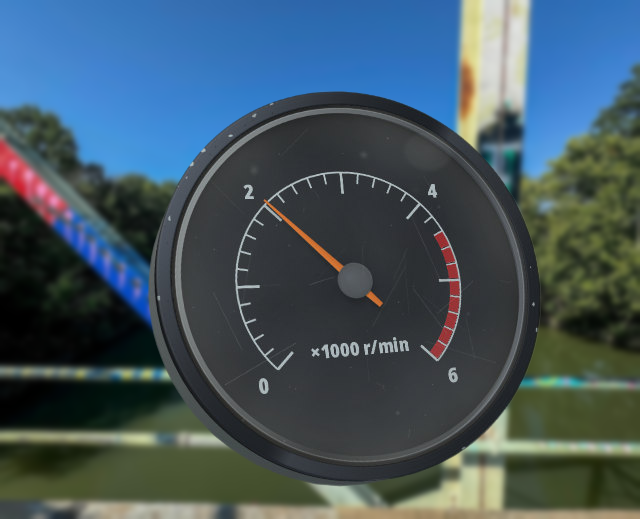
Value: {"value": 2000, "unit": "rpm"}
